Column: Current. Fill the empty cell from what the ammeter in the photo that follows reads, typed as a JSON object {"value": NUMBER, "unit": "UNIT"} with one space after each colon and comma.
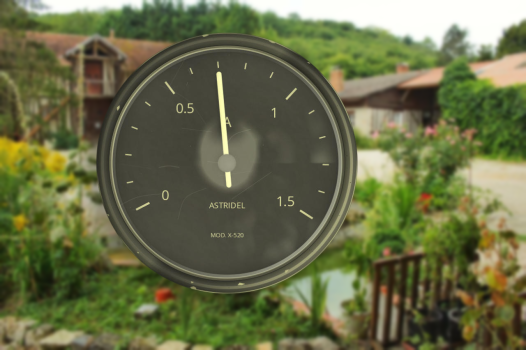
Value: {"value": 0.7, "unit": "A"}
